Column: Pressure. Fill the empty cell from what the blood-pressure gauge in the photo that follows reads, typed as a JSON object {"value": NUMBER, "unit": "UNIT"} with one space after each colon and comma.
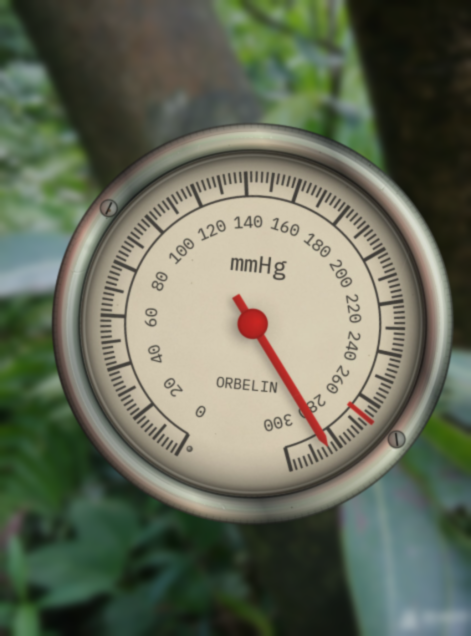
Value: {"value": 284, "unit": "mmHg"}
